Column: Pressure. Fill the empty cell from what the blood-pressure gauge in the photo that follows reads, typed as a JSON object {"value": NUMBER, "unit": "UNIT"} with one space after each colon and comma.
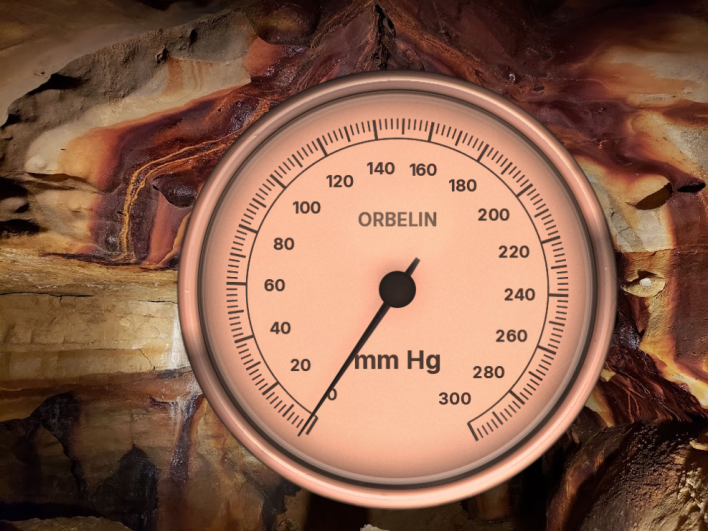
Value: {"value": 2, "unit": "mmHg"}
